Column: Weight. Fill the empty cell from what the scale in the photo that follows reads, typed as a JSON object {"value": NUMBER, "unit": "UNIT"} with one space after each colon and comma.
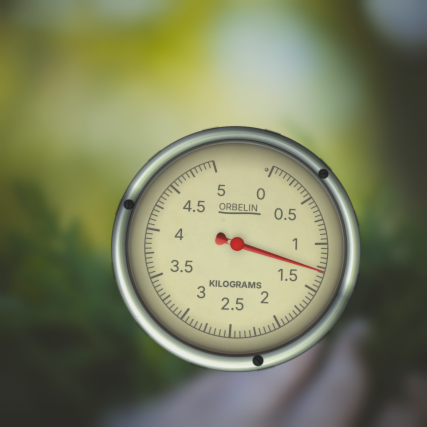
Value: {"value": 1.3, "unit": "kg"}
